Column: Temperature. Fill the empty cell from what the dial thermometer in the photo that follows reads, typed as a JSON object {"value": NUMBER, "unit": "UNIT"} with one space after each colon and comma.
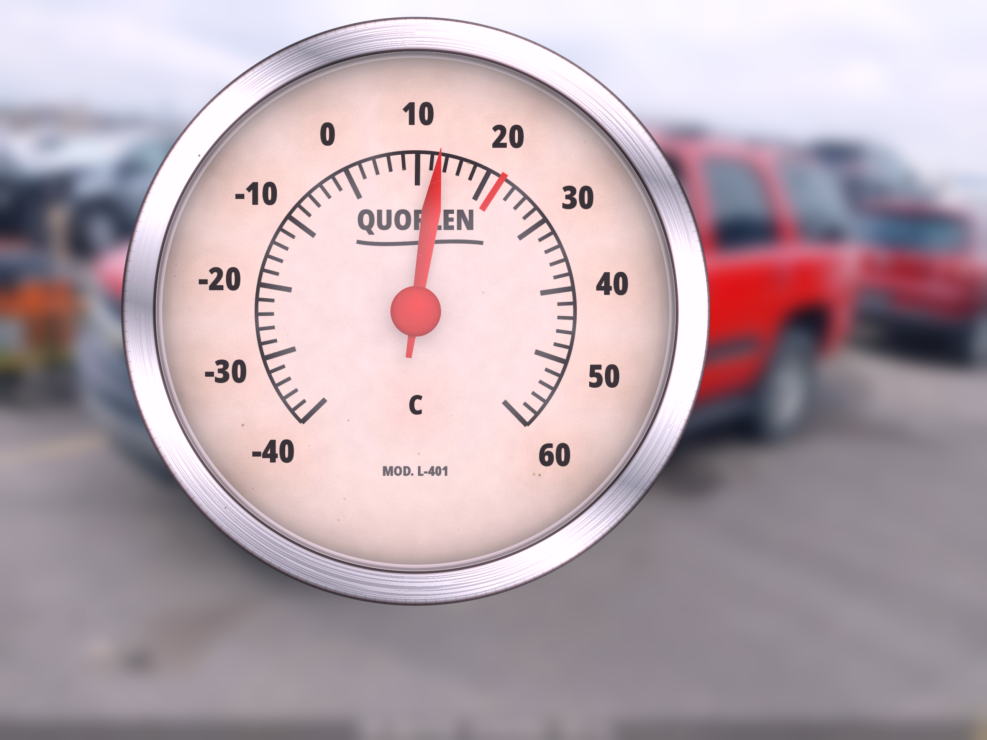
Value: {"value": 13, "unit": "°C"}
